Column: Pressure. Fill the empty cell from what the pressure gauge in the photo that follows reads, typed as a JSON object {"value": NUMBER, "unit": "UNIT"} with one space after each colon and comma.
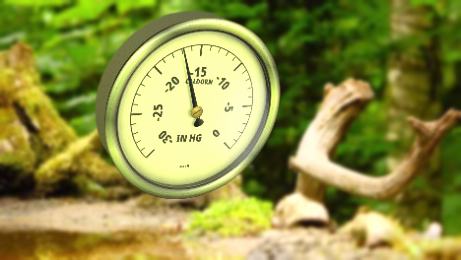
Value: {"value": -17, "unit": "inHg"}
